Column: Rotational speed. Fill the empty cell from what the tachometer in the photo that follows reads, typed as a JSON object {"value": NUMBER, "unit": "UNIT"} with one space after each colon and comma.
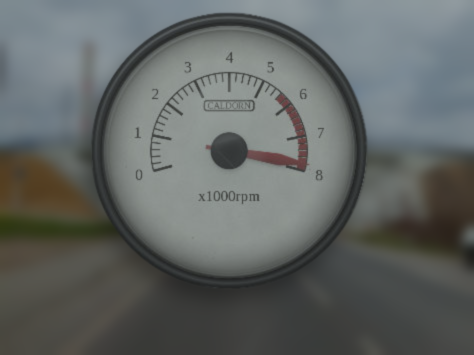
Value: {"value": 7800, "unit": "rpm"}
